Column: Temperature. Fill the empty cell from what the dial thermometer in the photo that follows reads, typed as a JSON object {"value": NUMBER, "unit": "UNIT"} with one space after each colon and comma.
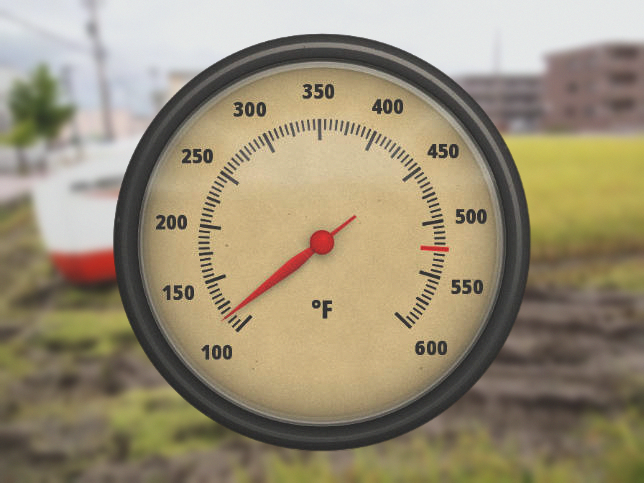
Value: {"value": 115, "unit": "°F"}
